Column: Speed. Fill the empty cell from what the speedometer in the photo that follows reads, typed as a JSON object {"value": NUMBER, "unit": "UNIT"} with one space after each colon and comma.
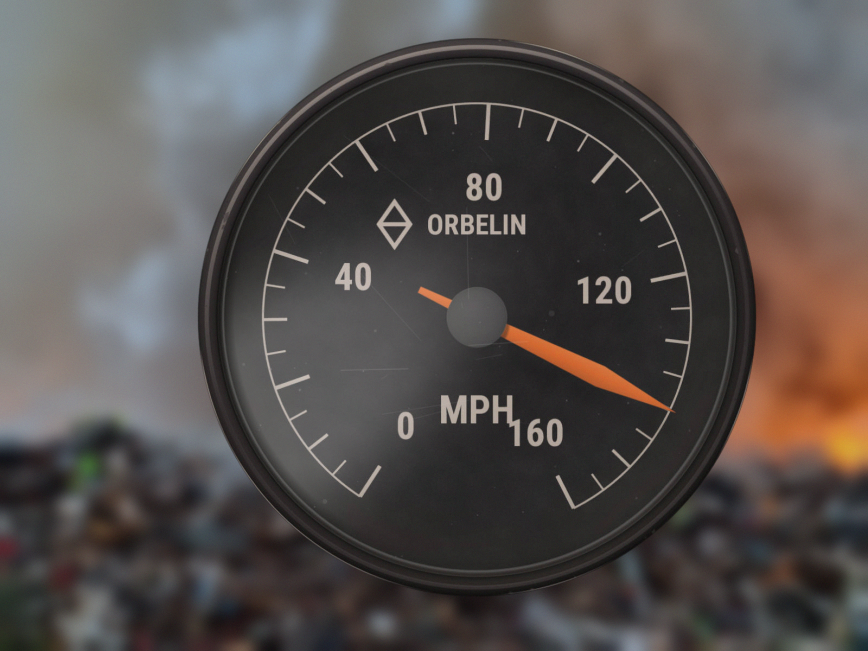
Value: {"value": 140, "unit": "mph"}
